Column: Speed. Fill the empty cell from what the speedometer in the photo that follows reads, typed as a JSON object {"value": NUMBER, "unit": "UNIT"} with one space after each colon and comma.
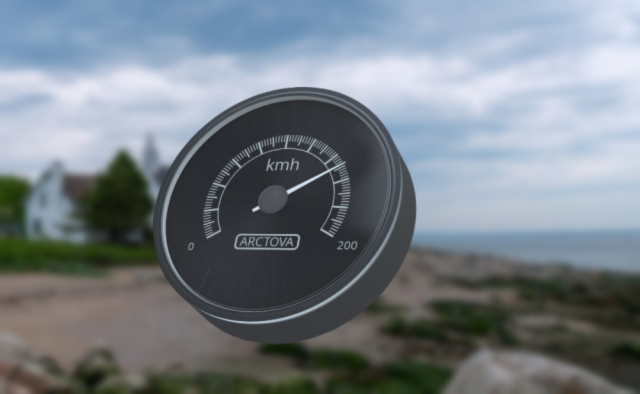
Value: {"value": 150, "unit": "km/h"}
